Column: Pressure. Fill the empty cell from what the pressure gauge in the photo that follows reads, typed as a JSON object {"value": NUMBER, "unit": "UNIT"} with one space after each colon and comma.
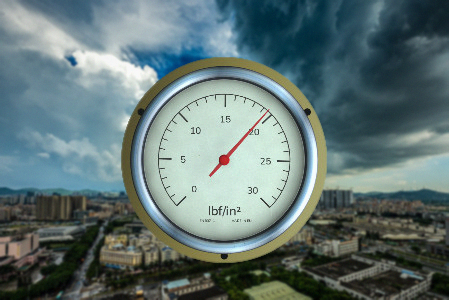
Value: {"value": 19.5, "unit": "psi"}
